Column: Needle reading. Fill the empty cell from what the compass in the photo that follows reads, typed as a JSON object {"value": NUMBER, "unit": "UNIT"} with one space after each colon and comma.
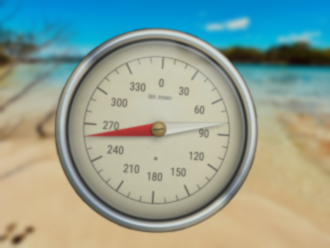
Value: {"value": 260, "unit": "°"}
